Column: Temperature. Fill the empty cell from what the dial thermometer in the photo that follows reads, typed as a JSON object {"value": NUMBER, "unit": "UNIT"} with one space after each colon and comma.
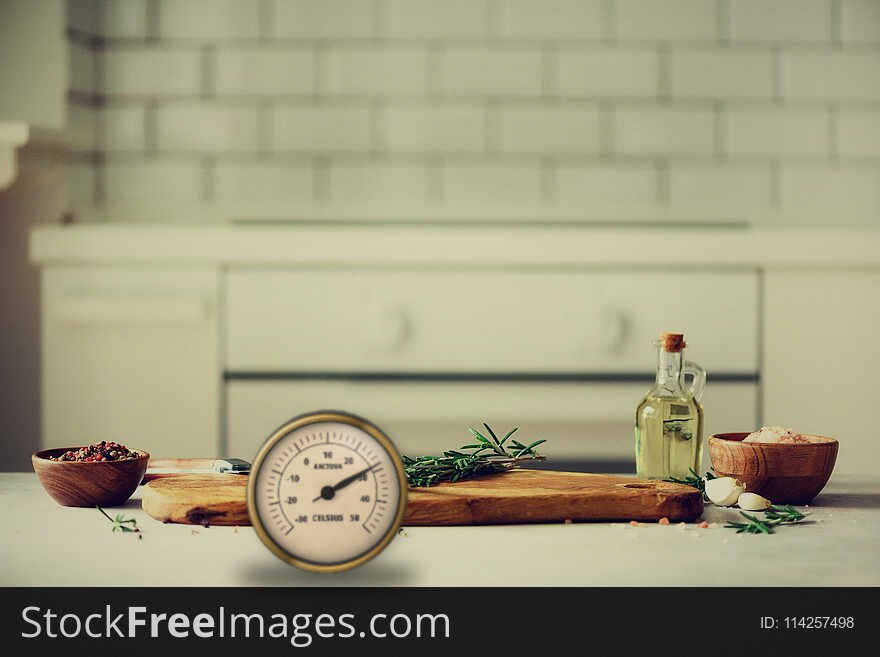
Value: {"value": 28, "unit": "°C"}
